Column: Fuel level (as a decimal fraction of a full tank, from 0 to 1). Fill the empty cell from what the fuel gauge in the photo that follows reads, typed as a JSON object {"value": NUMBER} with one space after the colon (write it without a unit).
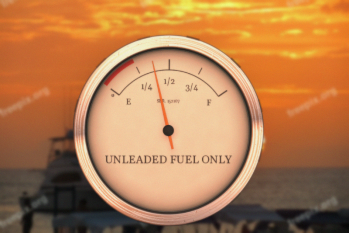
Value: {"value": 0.375}
